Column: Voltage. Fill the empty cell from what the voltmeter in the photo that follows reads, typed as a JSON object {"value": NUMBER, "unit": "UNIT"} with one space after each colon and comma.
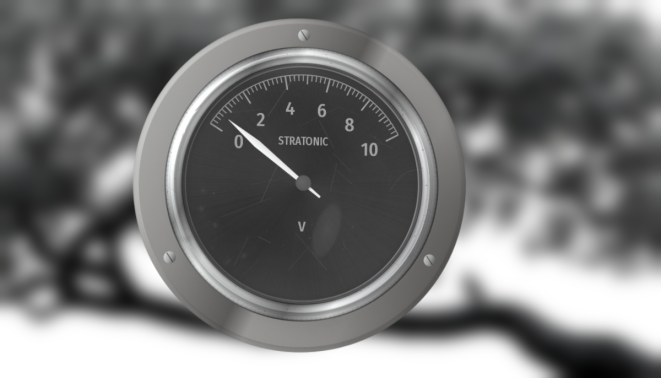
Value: {"value": 0.6, "unit": "V"}
